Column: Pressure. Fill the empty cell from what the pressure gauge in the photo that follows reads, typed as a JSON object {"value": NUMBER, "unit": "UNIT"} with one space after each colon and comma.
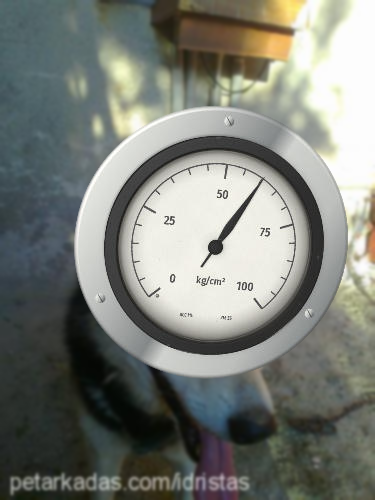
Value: {"value": 60, "unit": "kg/cm²"}
